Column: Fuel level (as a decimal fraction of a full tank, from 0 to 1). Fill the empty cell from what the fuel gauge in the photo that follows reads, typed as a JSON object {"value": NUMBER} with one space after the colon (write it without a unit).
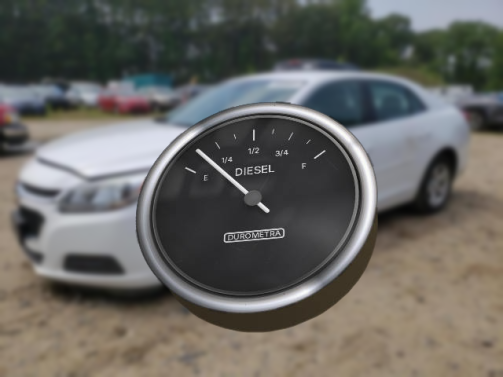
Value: {"value": 0.125}
